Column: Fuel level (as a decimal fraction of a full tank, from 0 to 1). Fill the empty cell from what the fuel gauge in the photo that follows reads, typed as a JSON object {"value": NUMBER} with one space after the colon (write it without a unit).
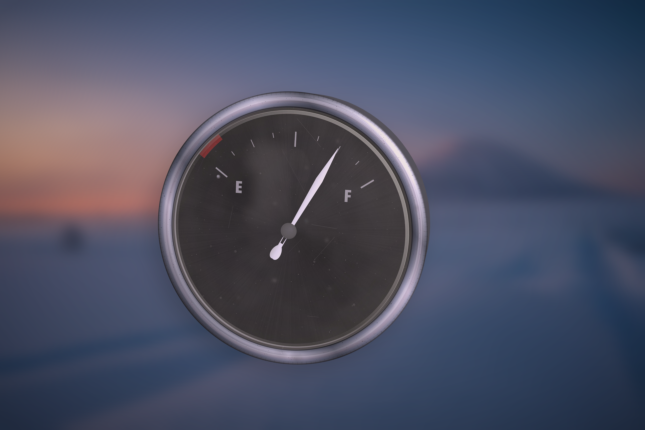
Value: {"value": 0.75}
